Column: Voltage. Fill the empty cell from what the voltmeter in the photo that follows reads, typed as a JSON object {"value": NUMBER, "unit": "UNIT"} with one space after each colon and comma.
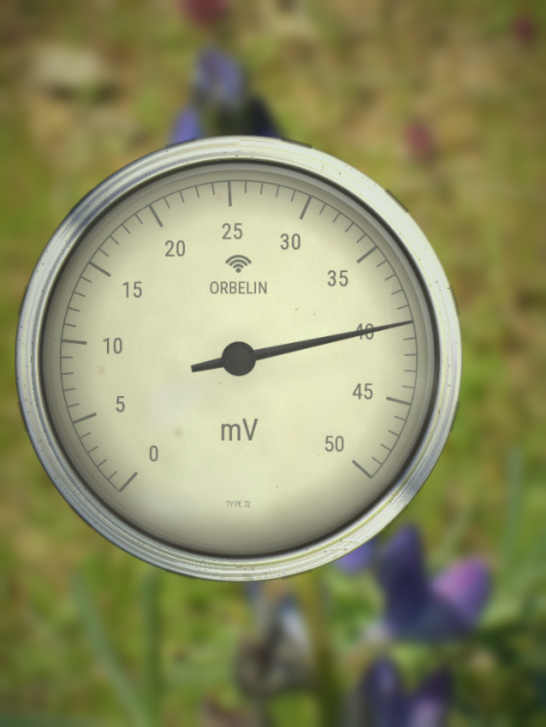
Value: {"value": 40, "unit": "mV"}
